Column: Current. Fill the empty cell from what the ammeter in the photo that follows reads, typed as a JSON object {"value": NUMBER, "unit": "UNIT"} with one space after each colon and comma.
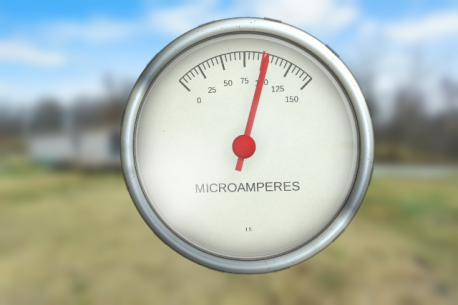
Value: {"value": 100, "unit": "µA"}
